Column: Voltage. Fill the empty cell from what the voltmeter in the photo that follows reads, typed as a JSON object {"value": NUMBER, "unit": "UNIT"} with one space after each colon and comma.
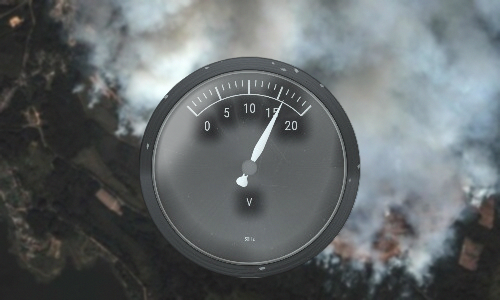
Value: {"value": 16, "unit": "V"}
